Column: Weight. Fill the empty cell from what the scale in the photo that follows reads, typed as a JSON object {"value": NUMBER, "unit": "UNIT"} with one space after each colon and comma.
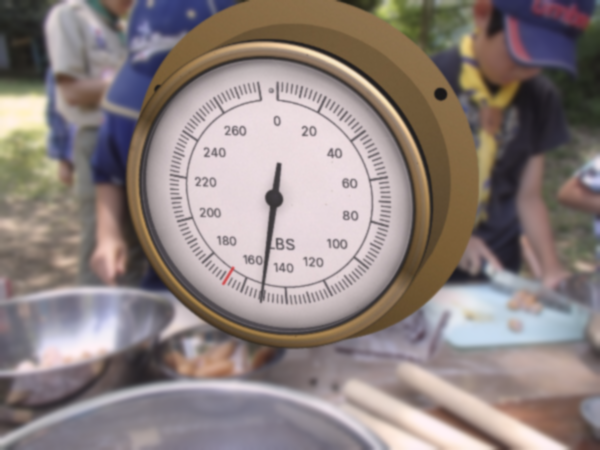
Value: {"value": 150, "unit": "lb"}
